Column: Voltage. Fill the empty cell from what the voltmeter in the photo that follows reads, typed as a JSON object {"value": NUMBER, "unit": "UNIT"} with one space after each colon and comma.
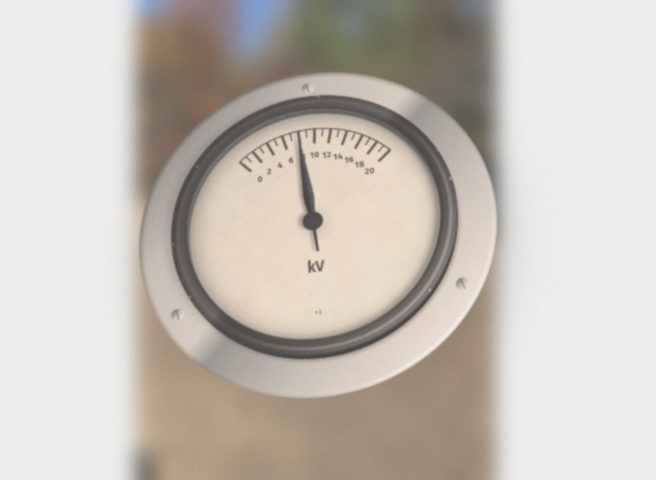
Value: {"value": 8, "unit": "kV"}
